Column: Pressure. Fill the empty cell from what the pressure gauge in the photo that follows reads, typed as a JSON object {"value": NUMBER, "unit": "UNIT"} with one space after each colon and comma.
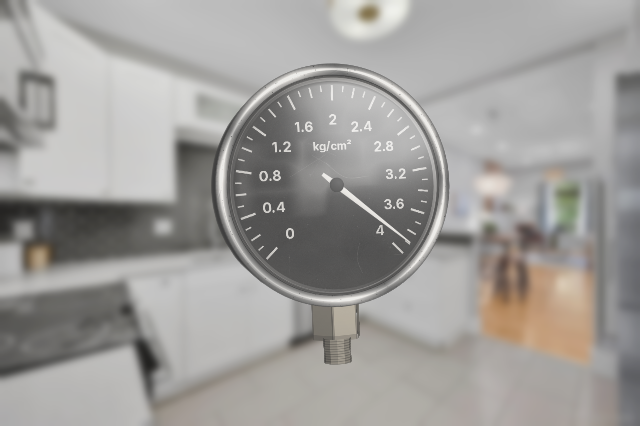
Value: {"value": 3.9, "unit": "kg/cm²"}
